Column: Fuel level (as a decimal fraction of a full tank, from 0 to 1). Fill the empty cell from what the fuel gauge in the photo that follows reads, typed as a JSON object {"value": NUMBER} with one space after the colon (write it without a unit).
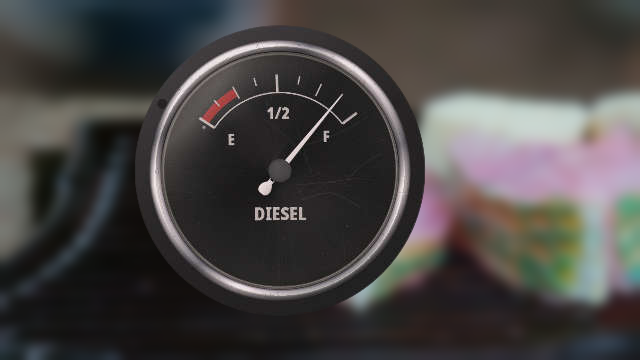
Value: {"value": 0.875}
